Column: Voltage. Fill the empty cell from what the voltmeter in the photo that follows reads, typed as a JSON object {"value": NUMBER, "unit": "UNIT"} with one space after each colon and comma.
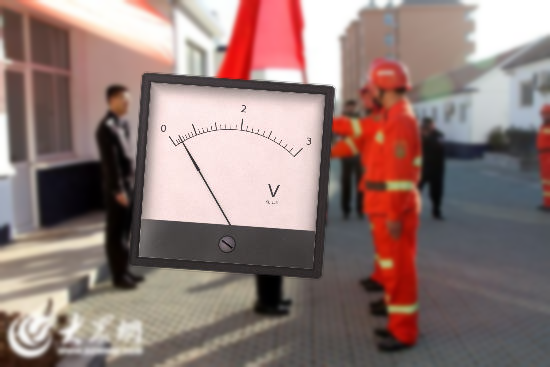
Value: {"value": 0.5, "unit": "V"}
